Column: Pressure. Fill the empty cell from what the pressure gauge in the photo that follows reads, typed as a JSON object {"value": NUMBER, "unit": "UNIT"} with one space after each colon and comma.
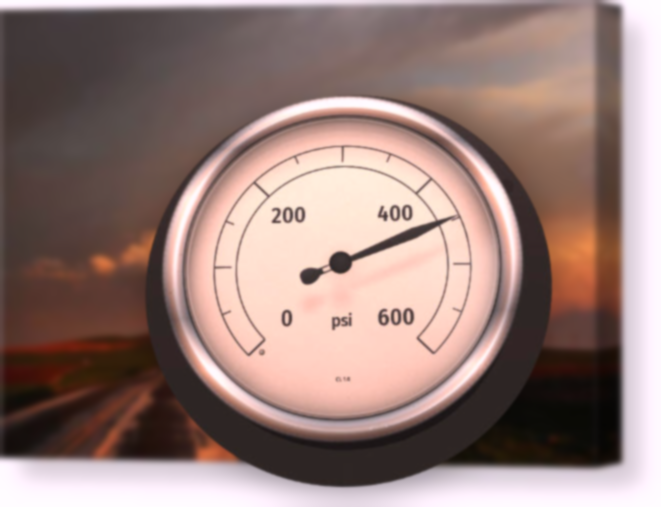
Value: {"value": 450, "unit": "psi"}
